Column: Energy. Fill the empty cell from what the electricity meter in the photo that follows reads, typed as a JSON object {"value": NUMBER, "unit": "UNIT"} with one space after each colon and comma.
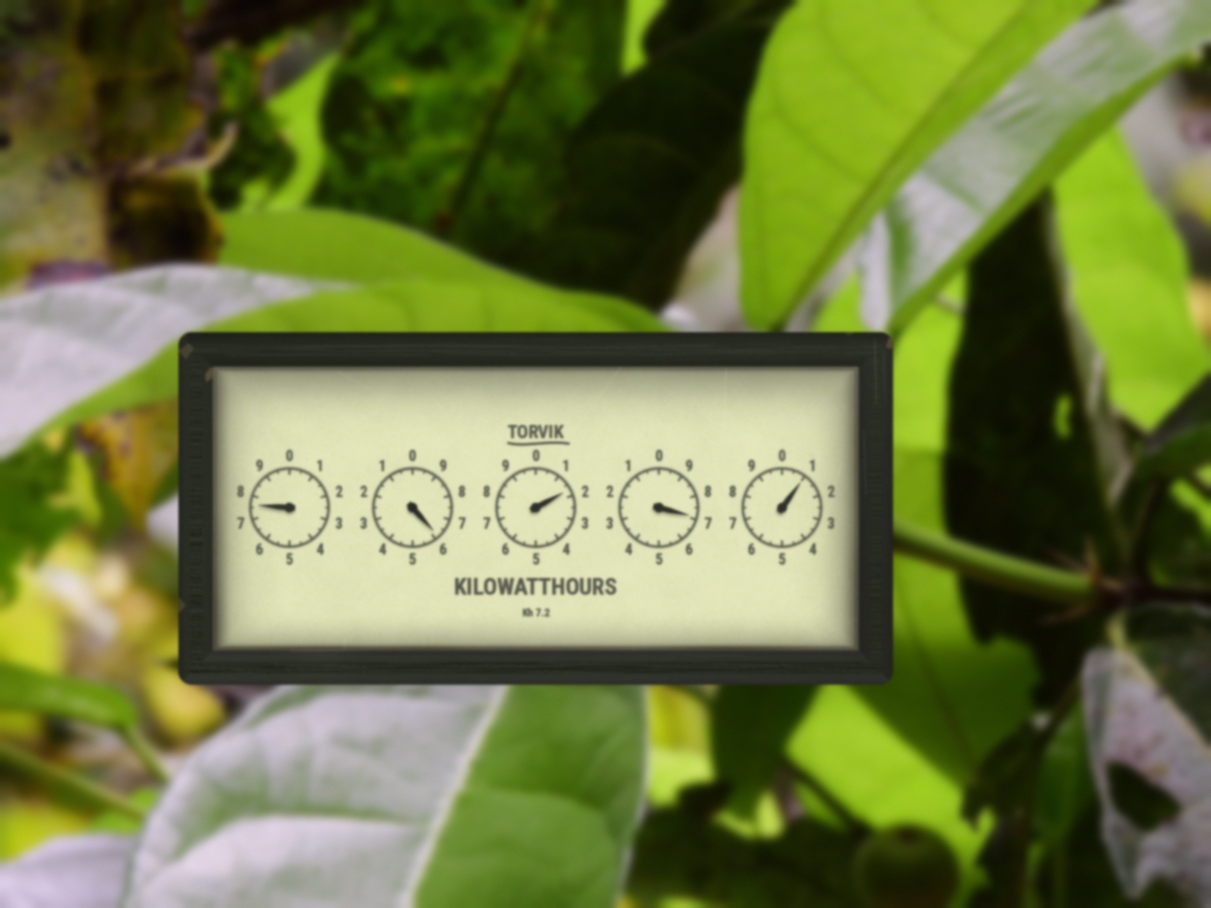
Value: {"value": 76171, "unit": "kWh"}
